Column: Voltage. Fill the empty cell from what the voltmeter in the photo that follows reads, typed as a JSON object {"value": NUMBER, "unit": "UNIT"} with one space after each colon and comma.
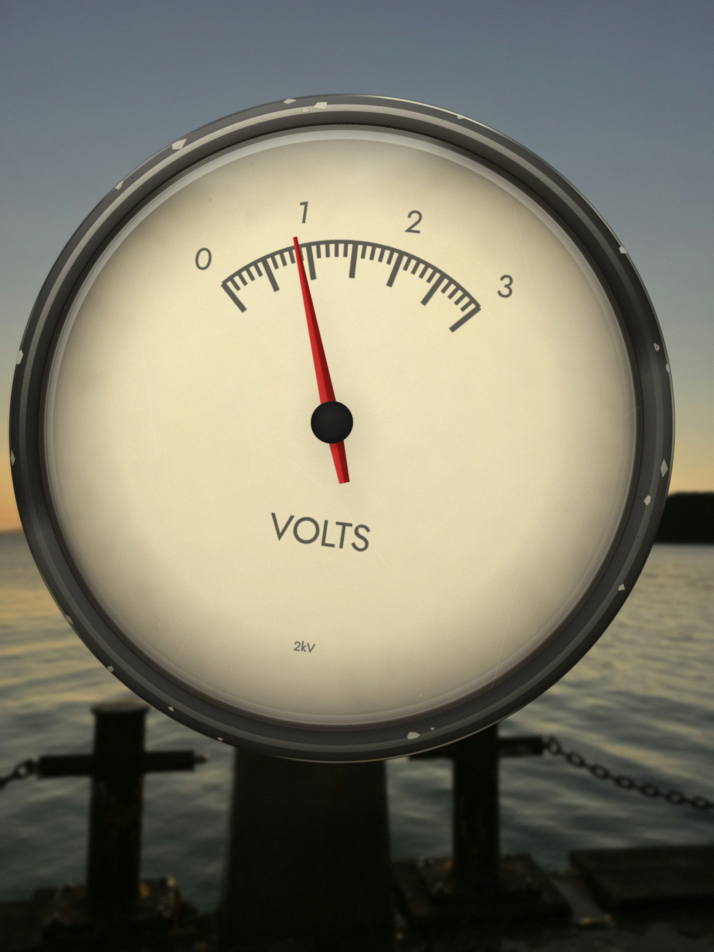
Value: {"value": 0.9, "unit": "V"}
